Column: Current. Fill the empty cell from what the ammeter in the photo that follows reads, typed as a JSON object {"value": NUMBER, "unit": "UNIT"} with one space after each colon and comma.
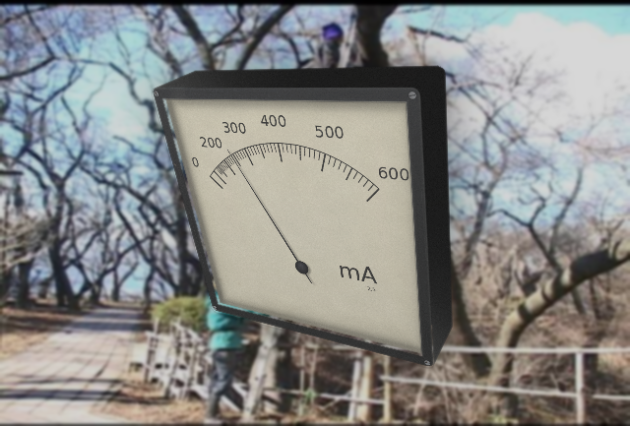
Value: {"value": 250, "unit": "mA"}
